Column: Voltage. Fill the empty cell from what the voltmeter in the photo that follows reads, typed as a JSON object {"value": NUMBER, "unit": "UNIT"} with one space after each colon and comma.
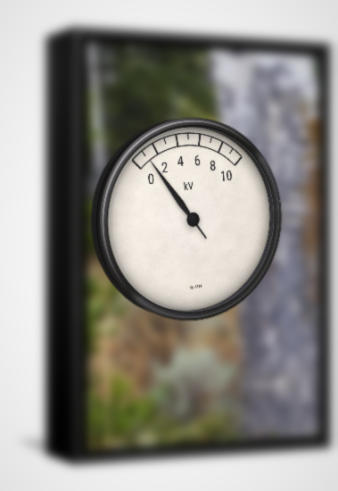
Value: {"value": 1, "unit": "kV"}
